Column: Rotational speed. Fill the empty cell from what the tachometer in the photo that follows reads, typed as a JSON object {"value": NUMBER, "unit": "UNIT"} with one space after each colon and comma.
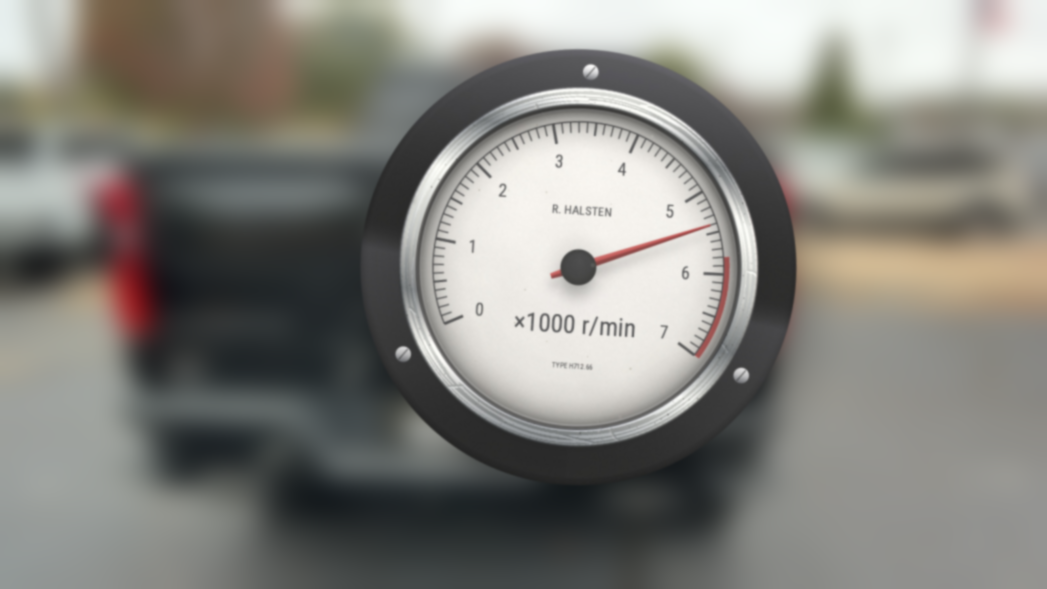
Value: {"value": 5400, "unit": "rpm"}
